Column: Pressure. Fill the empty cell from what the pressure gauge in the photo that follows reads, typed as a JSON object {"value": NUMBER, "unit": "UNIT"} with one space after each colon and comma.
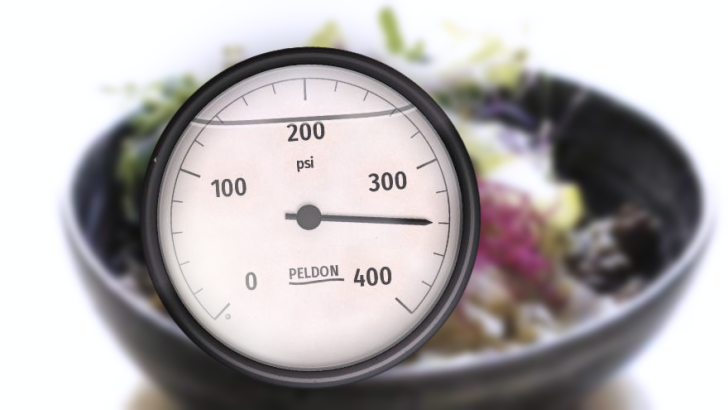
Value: {"value": 340, "unit": "psi"}
